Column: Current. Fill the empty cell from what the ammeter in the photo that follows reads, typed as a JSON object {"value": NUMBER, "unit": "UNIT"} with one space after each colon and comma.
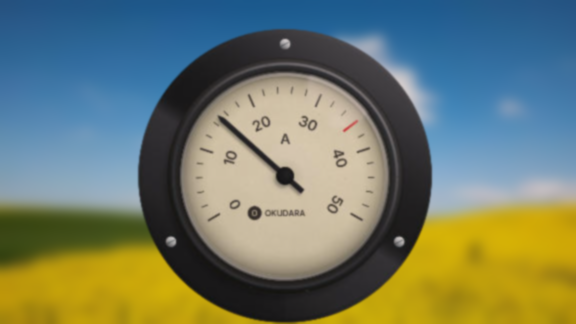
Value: {"value": 15, "unit": "A"}
